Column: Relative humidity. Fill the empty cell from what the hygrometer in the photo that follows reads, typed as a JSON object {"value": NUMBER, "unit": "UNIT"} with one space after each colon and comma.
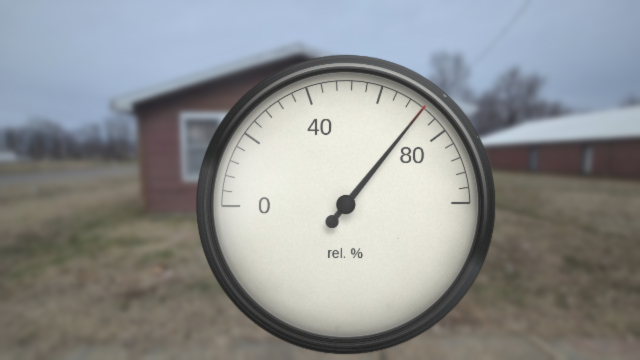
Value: {"value": 72, "unit": "%"}
